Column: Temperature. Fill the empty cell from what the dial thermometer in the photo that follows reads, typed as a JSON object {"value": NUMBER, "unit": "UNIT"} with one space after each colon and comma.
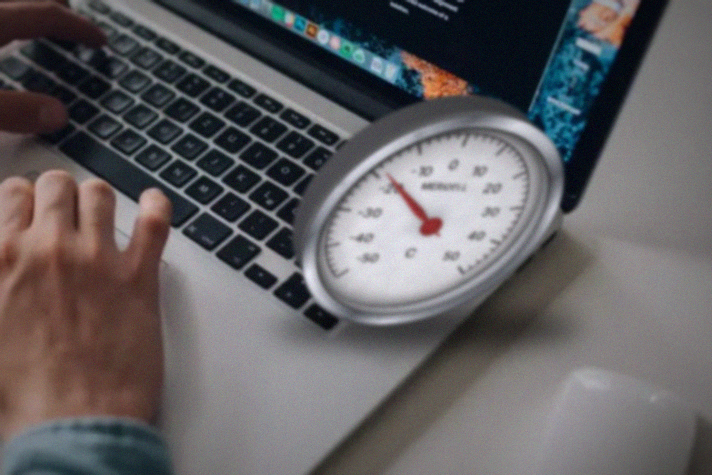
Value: {"value": -18, "unit": "°C"}
